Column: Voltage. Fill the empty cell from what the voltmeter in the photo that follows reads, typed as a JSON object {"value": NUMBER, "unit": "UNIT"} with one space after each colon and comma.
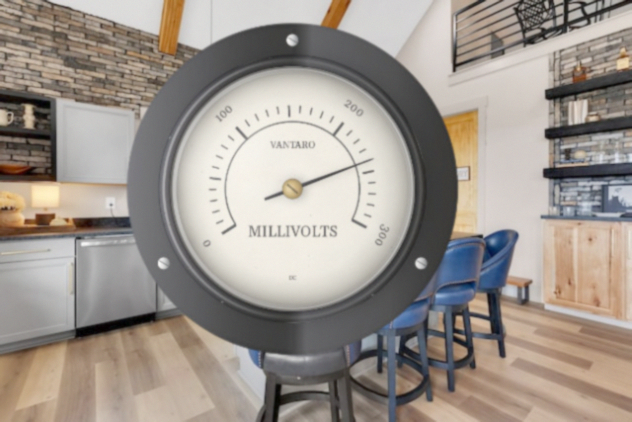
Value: {"value": 240, "unit": "mV"}
